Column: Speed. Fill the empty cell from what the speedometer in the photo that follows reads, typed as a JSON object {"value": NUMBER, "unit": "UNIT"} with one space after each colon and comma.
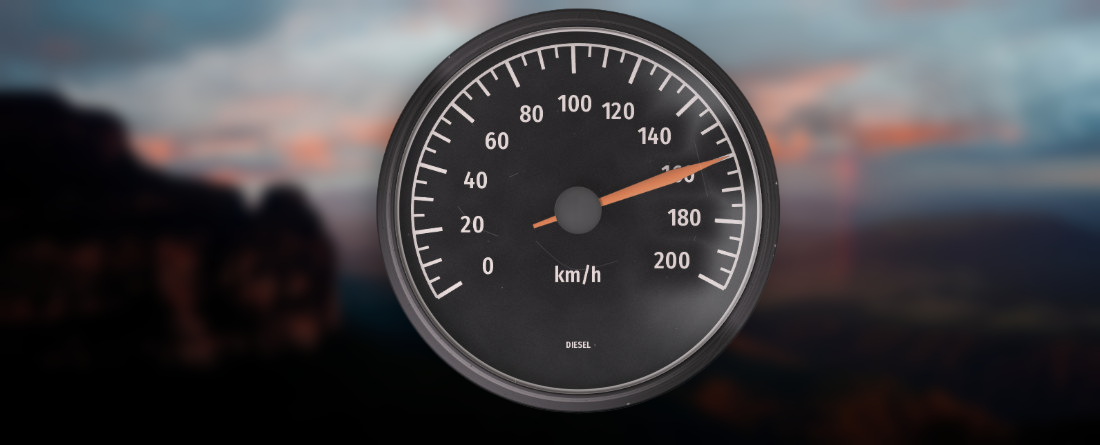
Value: {"value": 160, "unit": "km/h"}
